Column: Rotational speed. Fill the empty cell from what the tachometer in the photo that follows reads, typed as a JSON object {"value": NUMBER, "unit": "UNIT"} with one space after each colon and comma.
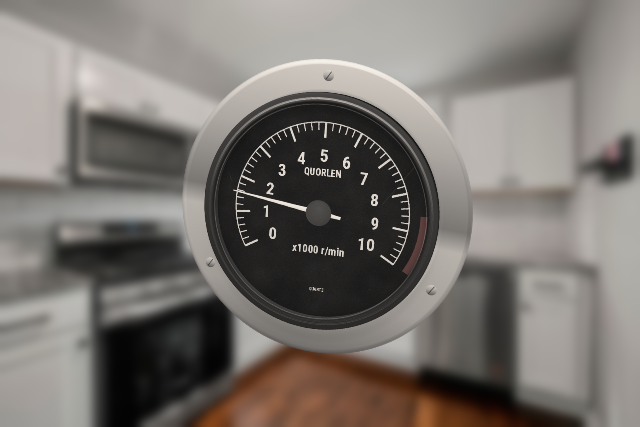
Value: {"value": 1600, "unit": "rpm"}
